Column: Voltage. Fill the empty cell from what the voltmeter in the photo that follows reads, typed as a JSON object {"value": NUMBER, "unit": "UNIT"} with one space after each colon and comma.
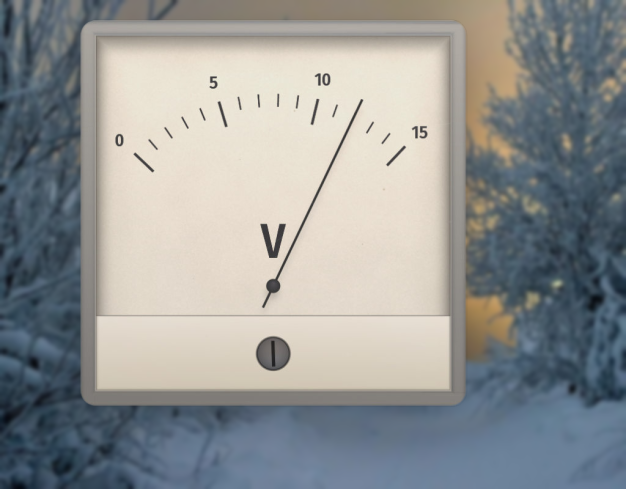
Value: {"value": 12, "unit": "V"}
